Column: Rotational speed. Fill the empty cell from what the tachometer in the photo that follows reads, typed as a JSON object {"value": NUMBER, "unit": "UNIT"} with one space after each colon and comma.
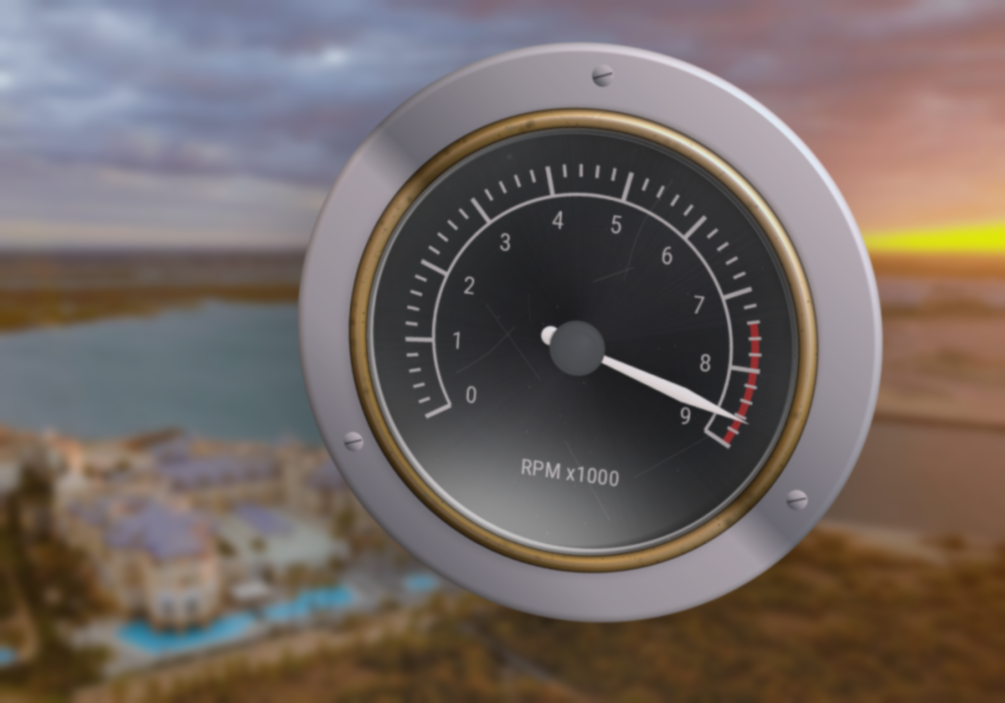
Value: {"value": 8600, "unit": "rpm"}
